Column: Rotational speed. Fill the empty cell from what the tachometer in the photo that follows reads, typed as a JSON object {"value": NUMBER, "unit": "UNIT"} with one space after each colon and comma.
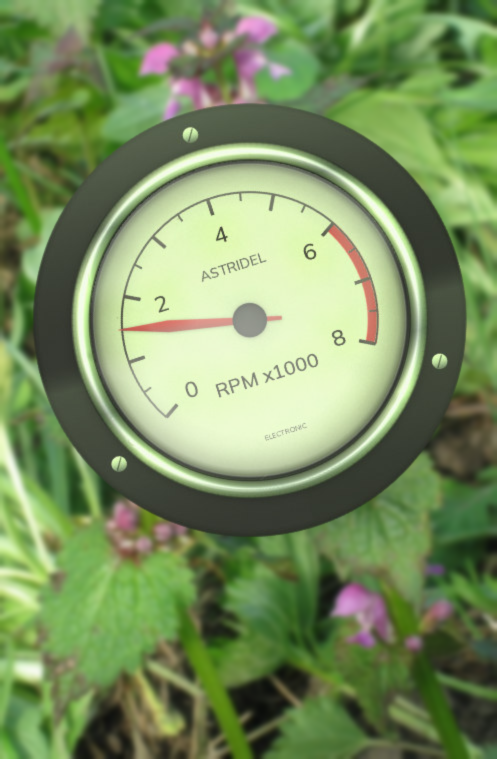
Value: {"value": 1500, "unit": "rpm"}
